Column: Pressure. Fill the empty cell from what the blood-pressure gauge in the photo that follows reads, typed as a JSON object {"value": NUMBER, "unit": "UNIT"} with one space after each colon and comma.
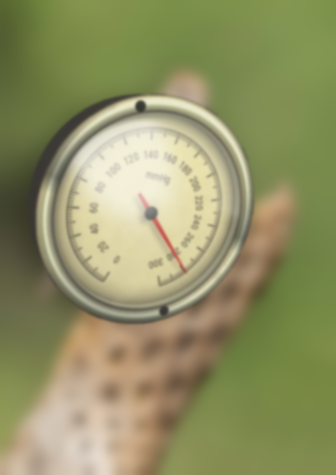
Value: {"value": 280, "unit": "mmHg"}
